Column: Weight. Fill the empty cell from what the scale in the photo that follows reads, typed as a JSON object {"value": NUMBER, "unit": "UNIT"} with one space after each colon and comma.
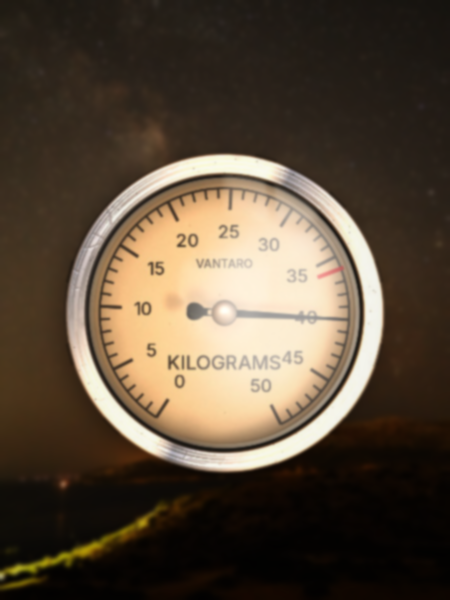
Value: {"value": 40, "unit": "kg"}
